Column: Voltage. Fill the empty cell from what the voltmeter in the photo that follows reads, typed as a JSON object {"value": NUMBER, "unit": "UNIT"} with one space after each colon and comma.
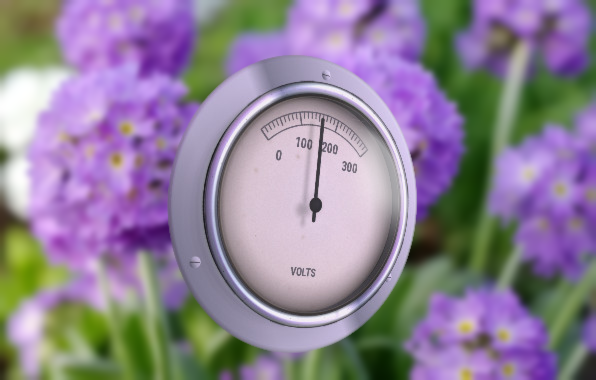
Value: {"value": 150, "unit": "V"}
